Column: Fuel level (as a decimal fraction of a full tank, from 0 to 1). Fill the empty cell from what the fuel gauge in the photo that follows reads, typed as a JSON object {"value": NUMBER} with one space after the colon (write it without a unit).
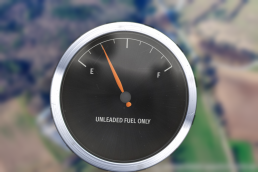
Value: {"value": 0.25}
